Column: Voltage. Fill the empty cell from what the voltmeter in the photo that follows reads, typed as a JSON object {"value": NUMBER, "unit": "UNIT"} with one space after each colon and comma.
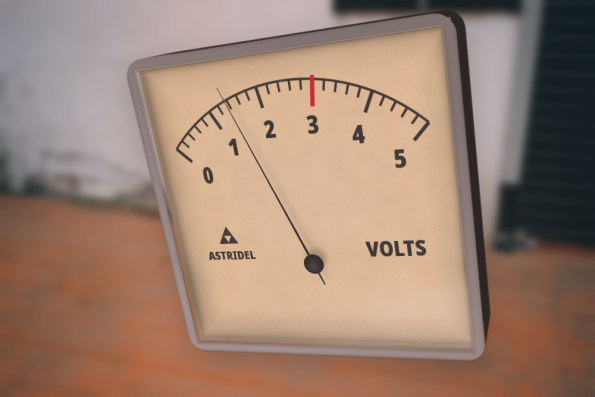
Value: {"value": 1.4, "unit": "V"}
